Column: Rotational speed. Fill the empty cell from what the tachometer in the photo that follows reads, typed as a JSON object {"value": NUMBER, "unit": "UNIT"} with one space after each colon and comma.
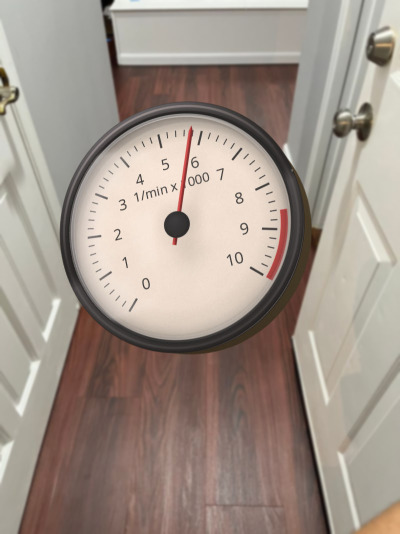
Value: {"value": 5800, "unit": "rpm"}
